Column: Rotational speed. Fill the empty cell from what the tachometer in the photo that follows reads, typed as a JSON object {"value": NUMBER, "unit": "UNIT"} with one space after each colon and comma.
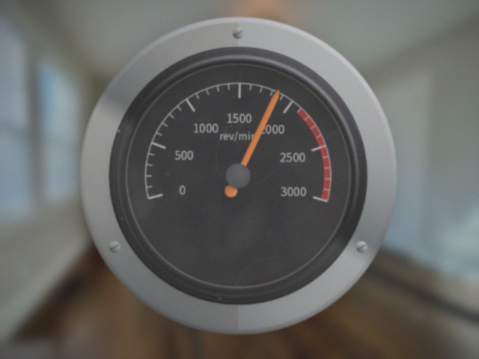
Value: {"value": 1850, "unit": "rpm"}
